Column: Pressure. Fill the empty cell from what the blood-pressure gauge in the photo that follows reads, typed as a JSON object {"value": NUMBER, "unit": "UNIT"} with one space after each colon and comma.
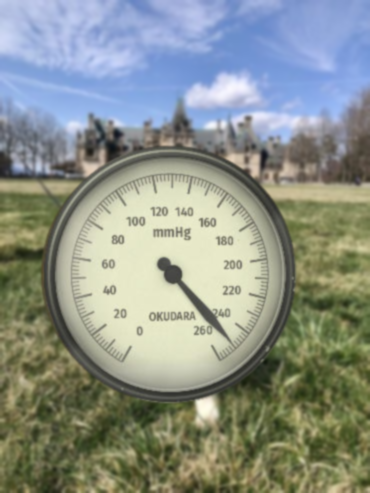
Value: {"value": 250, "unit": "mmHg"}
